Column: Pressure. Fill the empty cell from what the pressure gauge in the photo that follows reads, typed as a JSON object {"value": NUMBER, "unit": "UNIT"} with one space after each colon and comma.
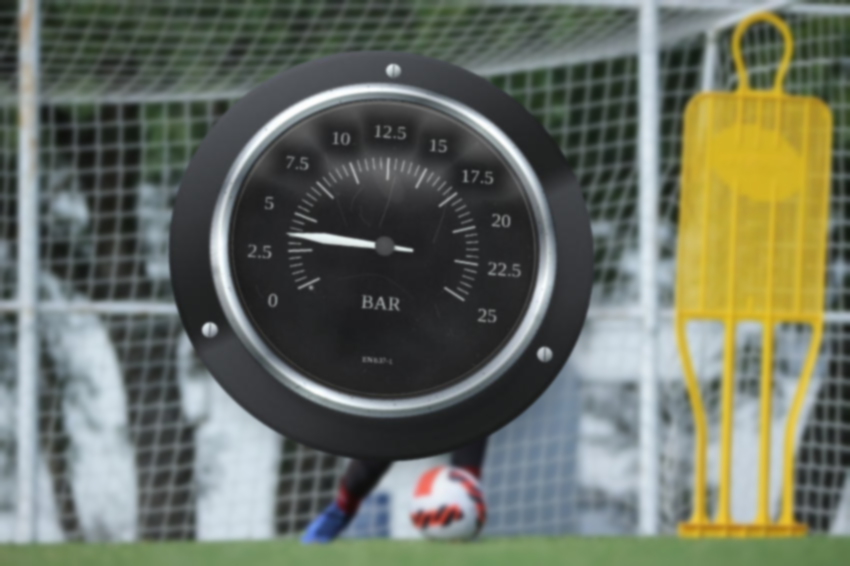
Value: {"value": 3.5, "unit": "bar"}
